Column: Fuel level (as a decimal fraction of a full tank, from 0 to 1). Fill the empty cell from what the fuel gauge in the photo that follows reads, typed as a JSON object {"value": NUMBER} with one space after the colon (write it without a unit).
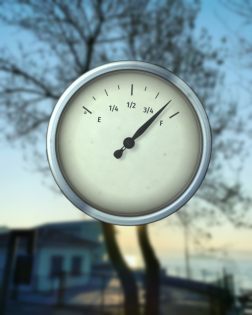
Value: {"value": 0.875}
